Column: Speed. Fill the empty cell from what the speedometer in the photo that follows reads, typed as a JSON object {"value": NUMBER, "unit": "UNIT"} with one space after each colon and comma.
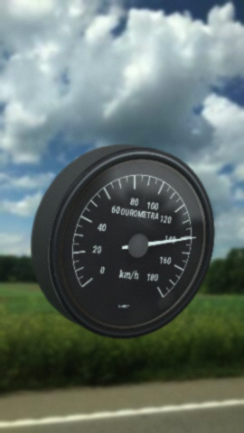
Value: {"value": 140, "unit": "km/h"}
